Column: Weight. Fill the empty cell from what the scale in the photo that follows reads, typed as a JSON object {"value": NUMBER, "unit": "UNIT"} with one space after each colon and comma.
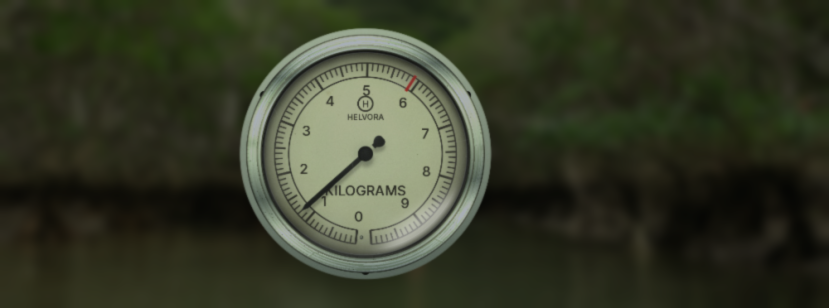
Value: {"value": 1.2, "unit": "kg"}
